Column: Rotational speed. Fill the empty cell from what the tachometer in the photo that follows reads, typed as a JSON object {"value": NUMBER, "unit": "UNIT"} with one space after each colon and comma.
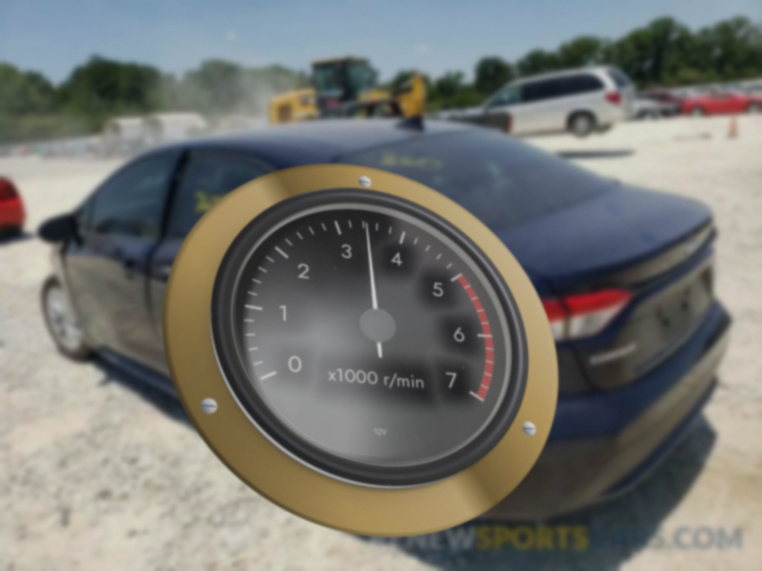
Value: {"value": 3400, "unit": "rpm"}
